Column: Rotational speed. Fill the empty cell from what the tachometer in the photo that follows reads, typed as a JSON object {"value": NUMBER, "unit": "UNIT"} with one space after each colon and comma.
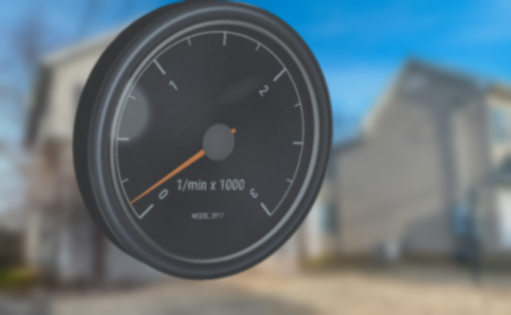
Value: {"value": 125, "unit": "rpm"}
